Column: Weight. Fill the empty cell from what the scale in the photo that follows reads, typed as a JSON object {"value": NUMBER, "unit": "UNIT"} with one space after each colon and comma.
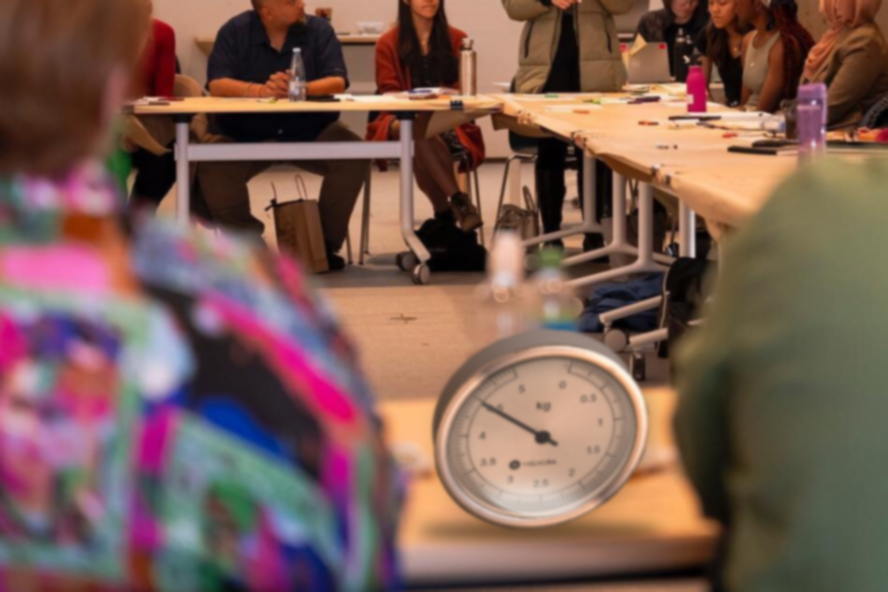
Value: {"value": 4.5, "unit": "kg"}
